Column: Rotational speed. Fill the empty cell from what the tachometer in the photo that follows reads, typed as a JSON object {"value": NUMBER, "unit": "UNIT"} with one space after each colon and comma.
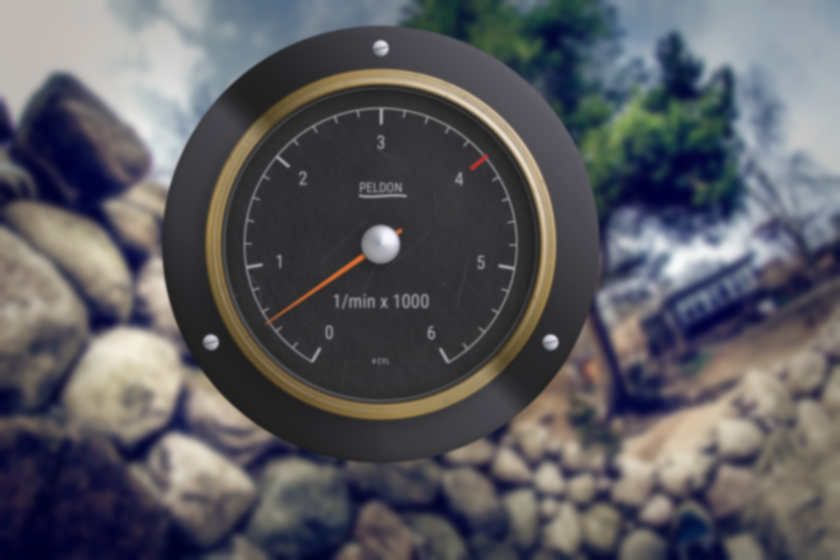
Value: {"value": 500, "unit": "rpm"}
